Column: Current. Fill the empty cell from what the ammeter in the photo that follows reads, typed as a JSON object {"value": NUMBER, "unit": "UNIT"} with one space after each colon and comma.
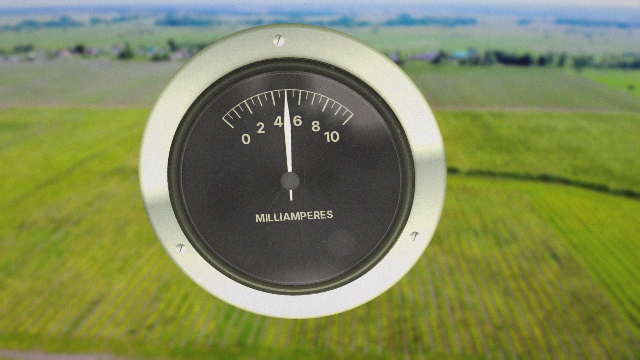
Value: {"value": 5, "unit": "mA"}
